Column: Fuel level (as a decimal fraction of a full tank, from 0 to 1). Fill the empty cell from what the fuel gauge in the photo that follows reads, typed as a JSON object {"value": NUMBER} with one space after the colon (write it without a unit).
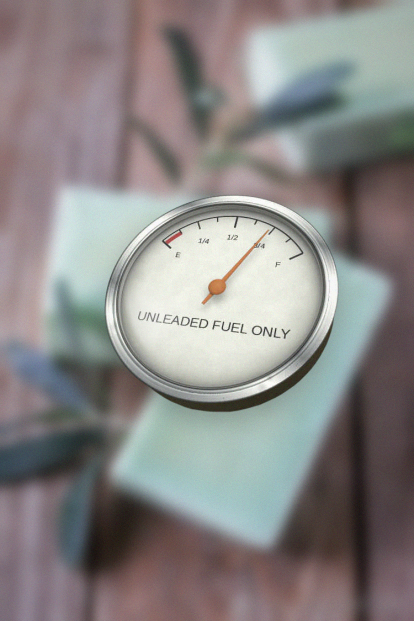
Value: {"value": 0.75}
